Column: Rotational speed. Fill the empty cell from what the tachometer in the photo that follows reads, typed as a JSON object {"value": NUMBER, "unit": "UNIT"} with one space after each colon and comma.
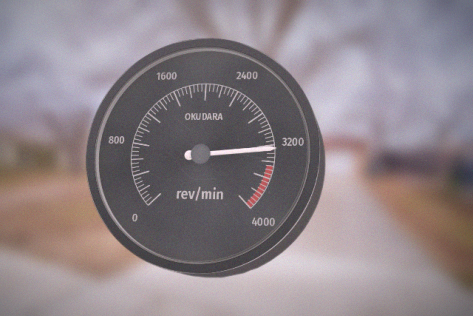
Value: {"value": 3250, "unit": "rpm"}
